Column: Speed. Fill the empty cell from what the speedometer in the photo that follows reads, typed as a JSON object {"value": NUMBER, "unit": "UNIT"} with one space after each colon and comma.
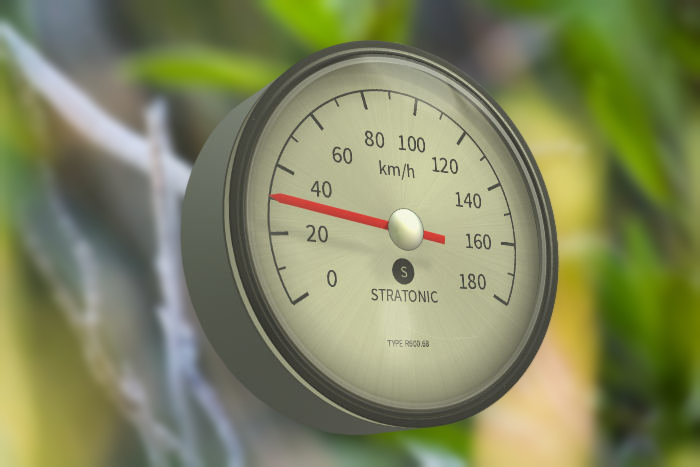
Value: {"value": 30, "unit": "km/h"}
